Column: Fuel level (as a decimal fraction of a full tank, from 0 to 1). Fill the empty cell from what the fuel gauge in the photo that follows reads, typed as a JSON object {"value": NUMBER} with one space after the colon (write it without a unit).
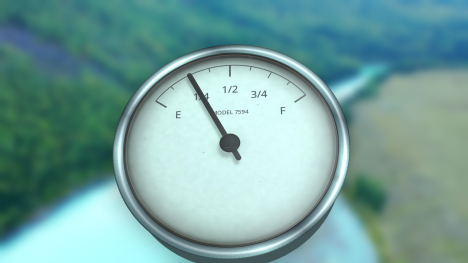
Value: {"value": 0.25}
